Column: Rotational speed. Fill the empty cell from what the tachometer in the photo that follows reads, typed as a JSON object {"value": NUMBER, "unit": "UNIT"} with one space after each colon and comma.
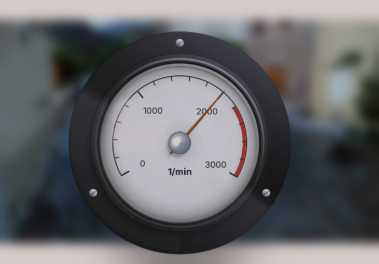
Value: {"value": 2000, "unit": "rpm"}
